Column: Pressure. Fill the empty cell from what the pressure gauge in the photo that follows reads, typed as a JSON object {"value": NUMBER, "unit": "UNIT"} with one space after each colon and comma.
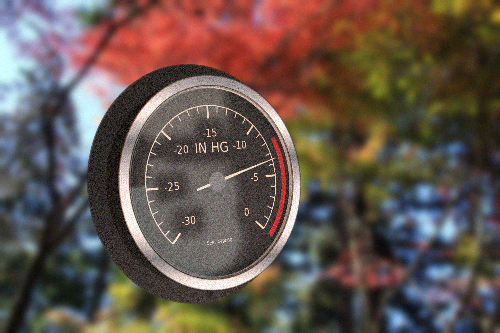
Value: {"value": -6.5, "unit": "inHg"}
